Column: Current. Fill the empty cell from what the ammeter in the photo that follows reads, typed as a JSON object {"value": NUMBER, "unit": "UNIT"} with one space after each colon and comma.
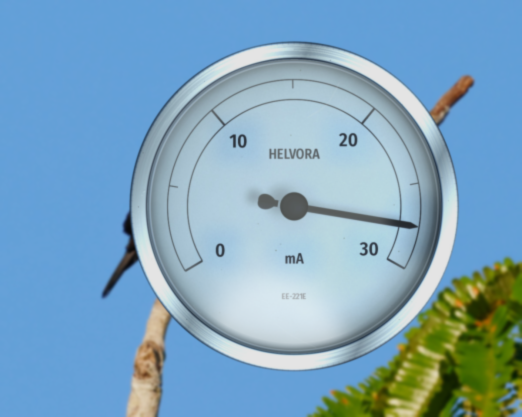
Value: {"value": 27.5, "unit": "mA"}
